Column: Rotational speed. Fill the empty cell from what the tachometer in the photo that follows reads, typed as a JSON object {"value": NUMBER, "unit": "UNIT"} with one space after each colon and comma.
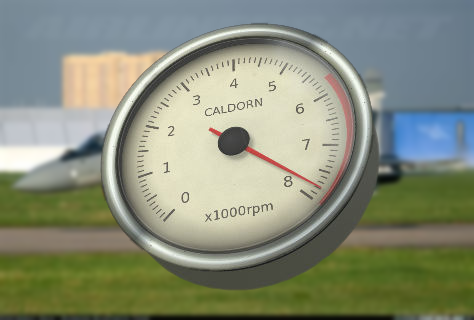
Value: {"value": 7800, "unit": "rpm"}
